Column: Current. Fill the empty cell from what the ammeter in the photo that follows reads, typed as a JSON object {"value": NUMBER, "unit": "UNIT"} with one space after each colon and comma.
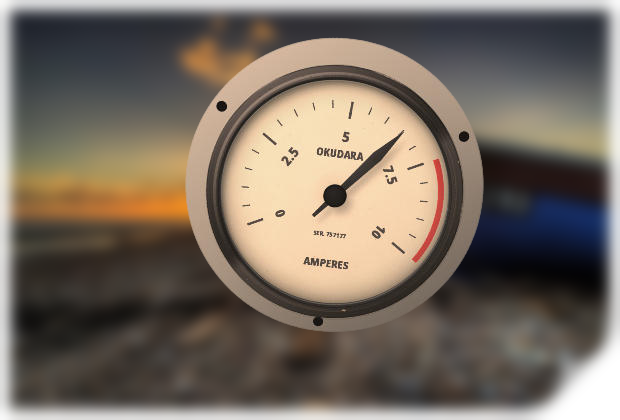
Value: {"value": 6.5, "unit": "A"}
